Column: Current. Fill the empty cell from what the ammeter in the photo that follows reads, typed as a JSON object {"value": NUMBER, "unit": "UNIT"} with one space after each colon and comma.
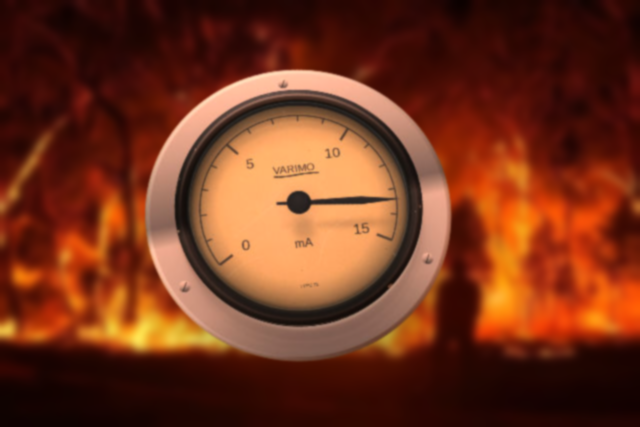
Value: {"value": 13.5, "unit": "mA"}
